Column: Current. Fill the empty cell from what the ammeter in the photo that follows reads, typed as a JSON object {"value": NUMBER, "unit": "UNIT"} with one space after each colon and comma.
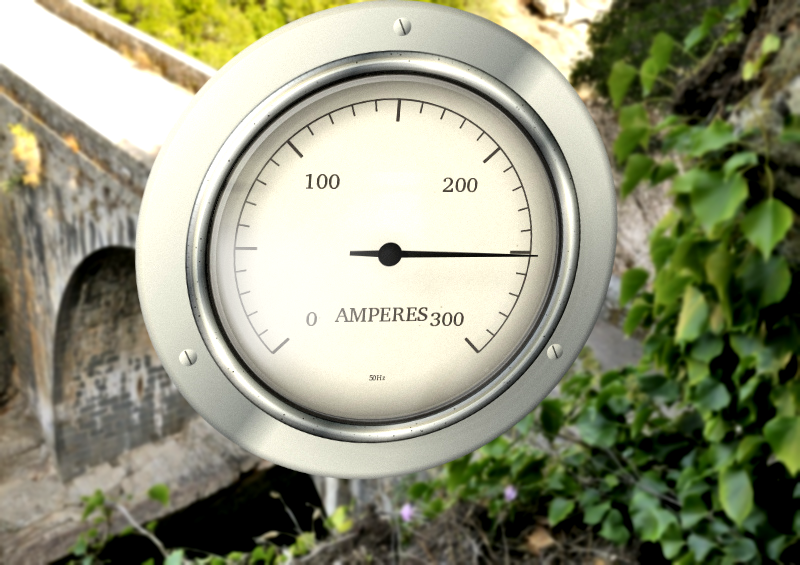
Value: {"value": 250, "unit": "A"}
